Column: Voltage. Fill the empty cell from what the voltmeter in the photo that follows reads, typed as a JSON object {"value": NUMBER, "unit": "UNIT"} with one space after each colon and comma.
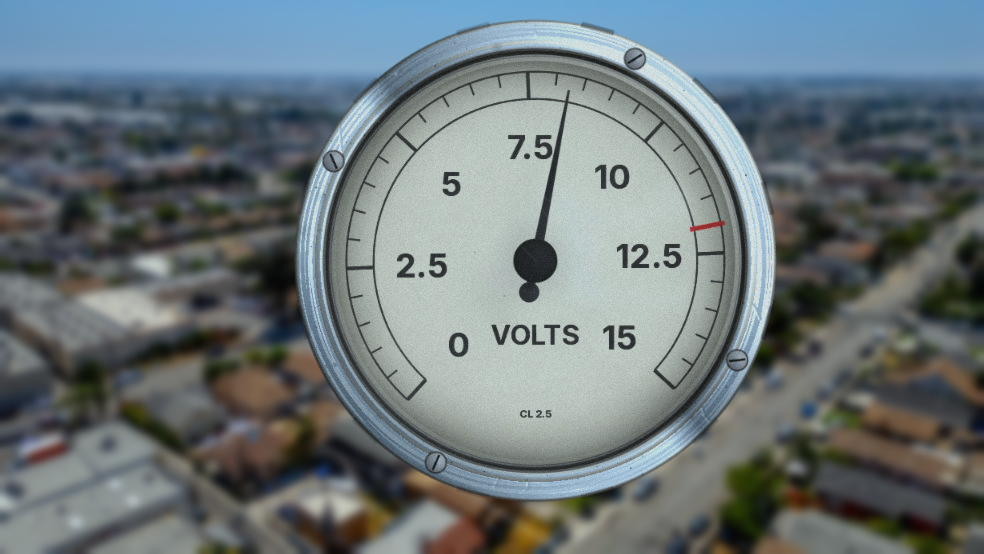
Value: {"value": 8.25, "unit": "V"}
